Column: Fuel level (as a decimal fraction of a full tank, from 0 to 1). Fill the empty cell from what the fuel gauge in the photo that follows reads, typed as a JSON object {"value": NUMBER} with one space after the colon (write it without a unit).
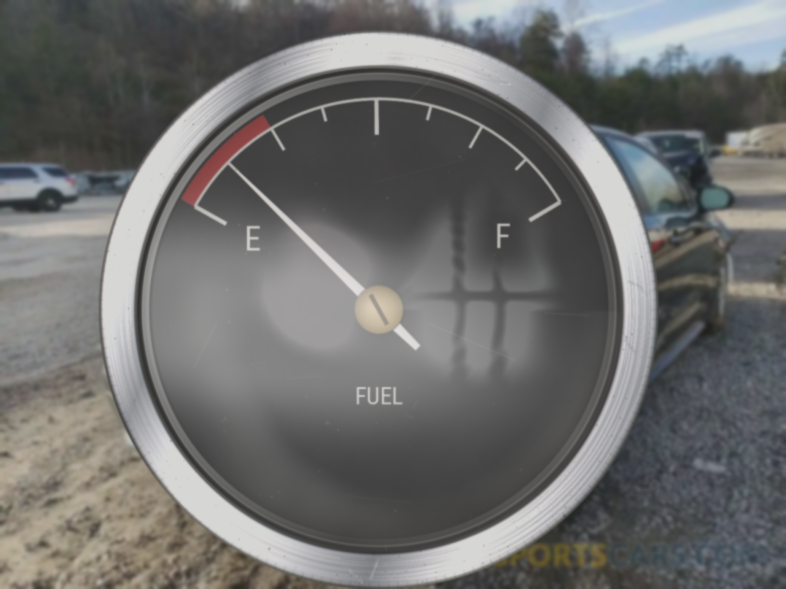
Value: {"value": 0.125}
